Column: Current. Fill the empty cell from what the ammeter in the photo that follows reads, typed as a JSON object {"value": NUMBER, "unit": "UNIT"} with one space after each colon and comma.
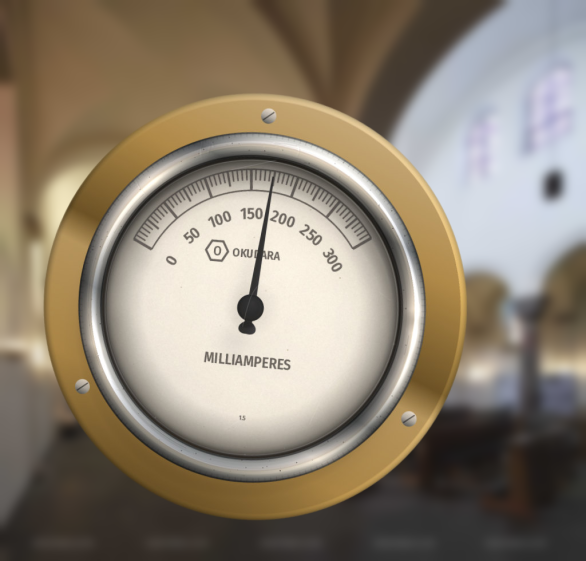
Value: {"value": 175, "unit": "mA"}
